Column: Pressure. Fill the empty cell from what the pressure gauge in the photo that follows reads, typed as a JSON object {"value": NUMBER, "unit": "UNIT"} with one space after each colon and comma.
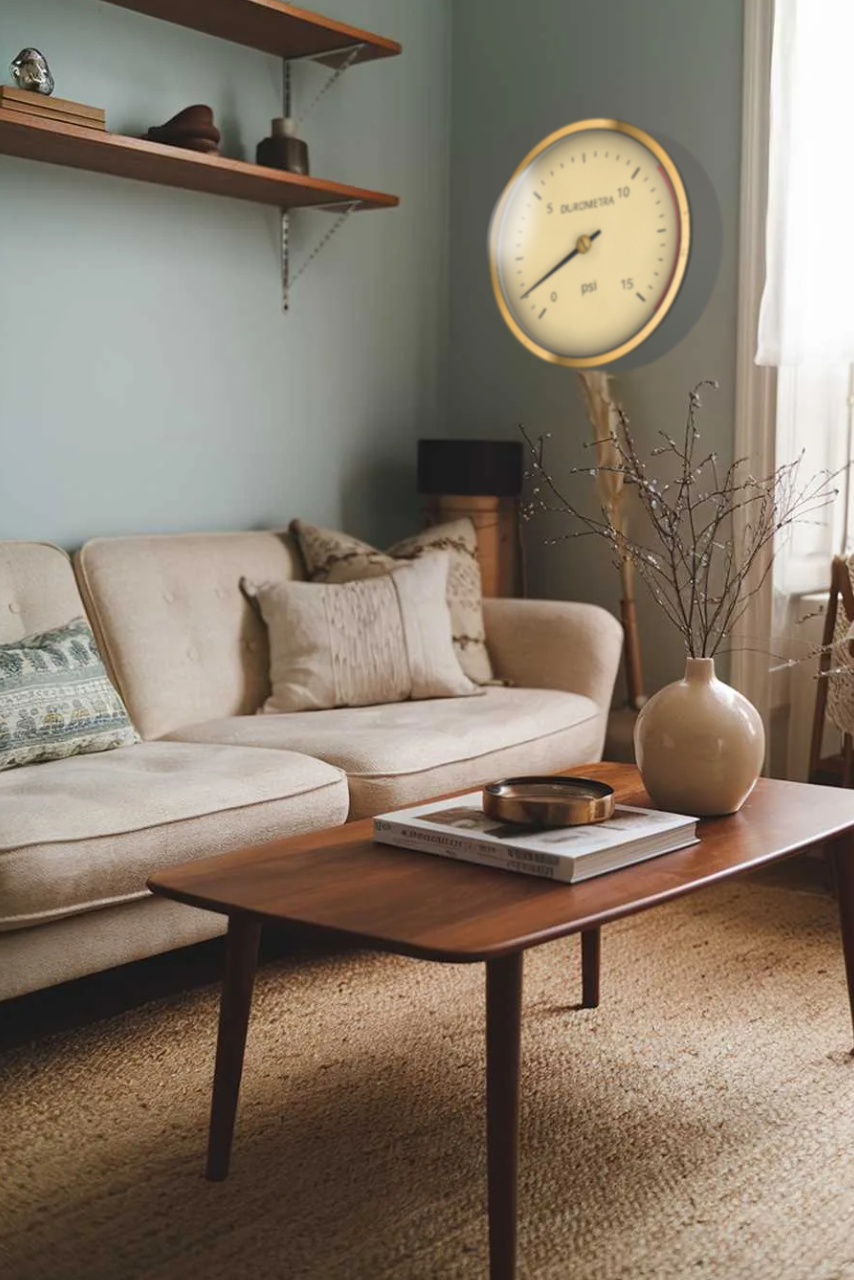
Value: {"value": 1, "unit": "psi"}
